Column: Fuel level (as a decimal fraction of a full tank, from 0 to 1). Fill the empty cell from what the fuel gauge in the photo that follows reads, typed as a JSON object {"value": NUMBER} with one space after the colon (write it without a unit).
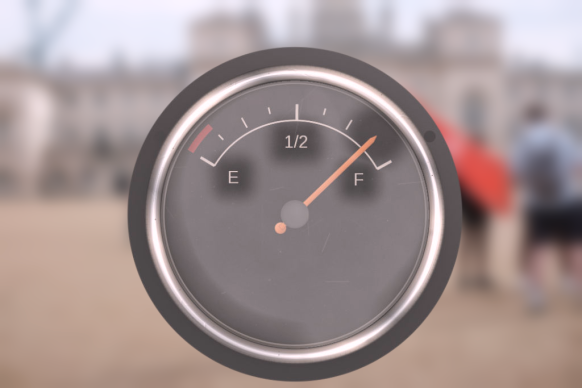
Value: {"value": 0.875}
